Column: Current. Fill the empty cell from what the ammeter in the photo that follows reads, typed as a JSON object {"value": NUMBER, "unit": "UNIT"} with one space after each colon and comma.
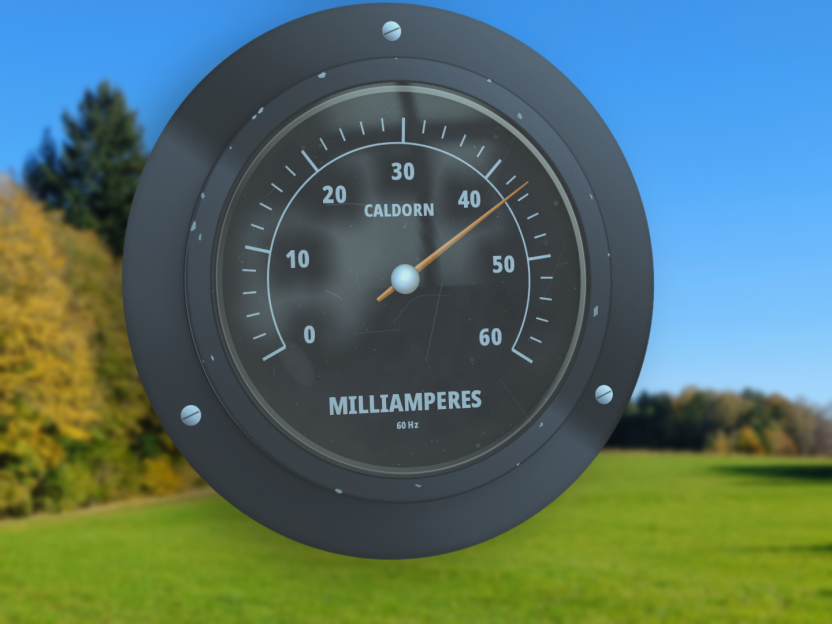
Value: {"value": 43, "unit": "mA"}
